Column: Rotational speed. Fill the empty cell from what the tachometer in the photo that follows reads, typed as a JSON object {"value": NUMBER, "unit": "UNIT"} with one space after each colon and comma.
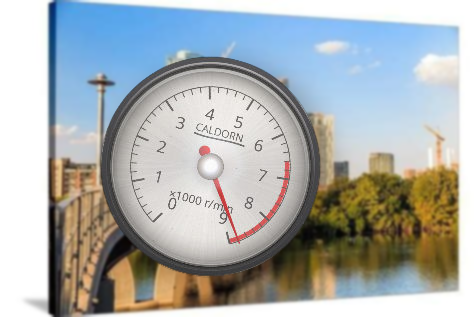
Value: {"value": 8800, "unit": "rpm"}
